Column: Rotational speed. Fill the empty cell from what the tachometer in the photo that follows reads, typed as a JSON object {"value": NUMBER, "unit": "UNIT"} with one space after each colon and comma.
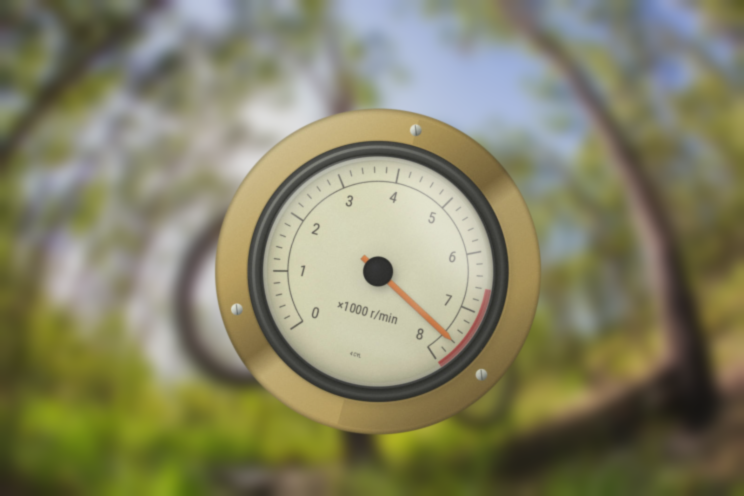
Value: {"value": 7600, "unit": "rpm"}
